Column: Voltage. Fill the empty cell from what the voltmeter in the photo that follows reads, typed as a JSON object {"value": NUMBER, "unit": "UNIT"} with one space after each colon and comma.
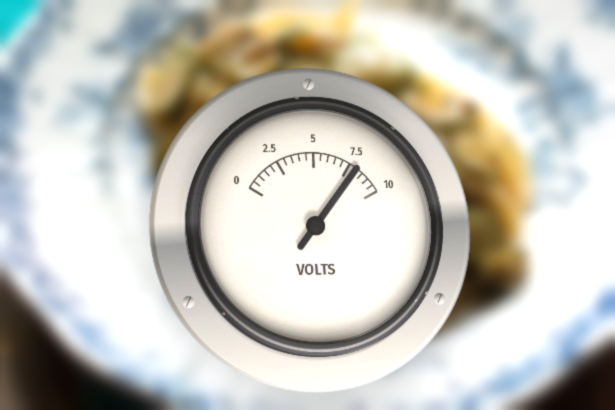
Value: {"value": 8, "unit": "V"}
